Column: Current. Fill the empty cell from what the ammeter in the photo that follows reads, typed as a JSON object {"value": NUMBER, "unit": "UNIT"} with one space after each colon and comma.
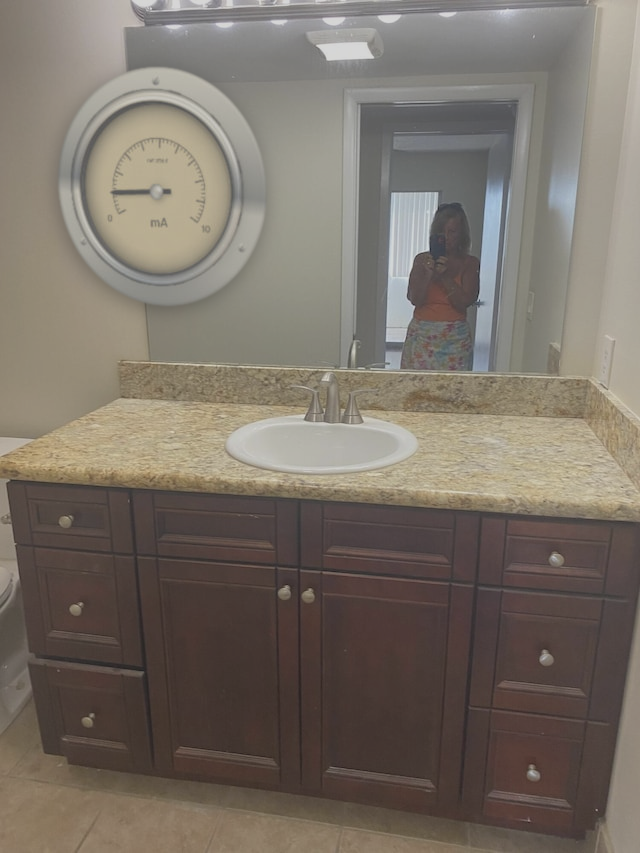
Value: {"value": 1, "unit": "mA"}
